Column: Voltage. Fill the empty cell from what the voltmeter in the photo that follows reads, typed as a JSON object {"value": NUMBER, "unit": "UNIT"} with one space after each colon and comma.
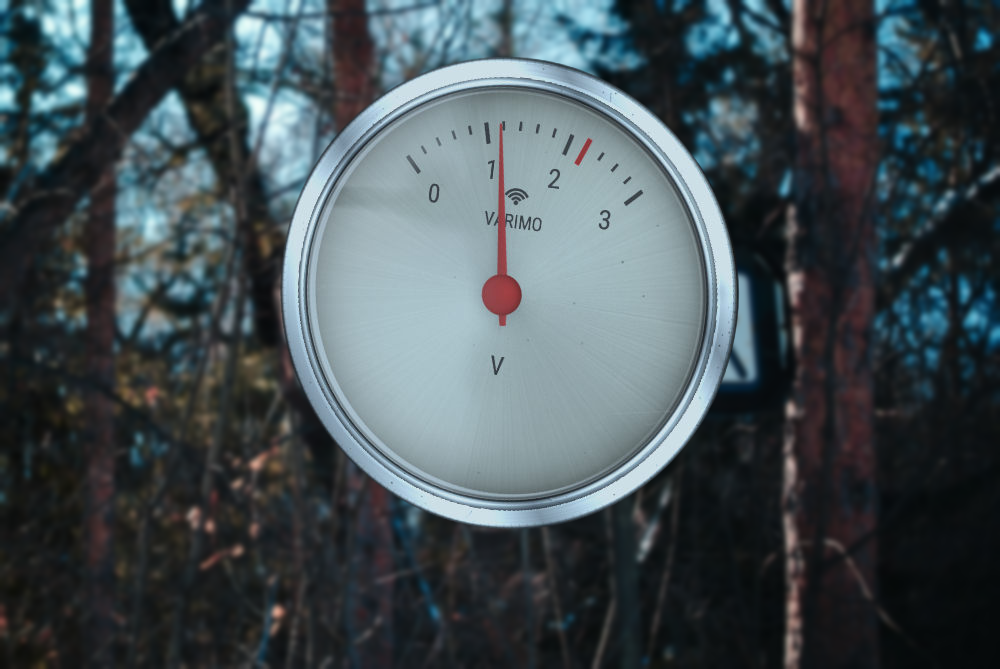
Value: {"value": 1.2, "unit": "V"}
